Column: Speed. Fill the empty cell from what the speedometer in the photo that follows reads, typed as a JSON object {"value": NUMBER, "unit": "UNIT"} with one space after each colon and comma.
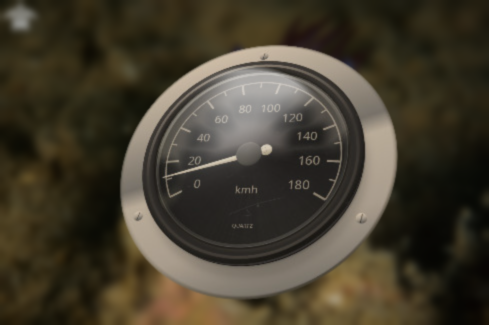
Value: {"value": 10, "unit": "km/h"}
